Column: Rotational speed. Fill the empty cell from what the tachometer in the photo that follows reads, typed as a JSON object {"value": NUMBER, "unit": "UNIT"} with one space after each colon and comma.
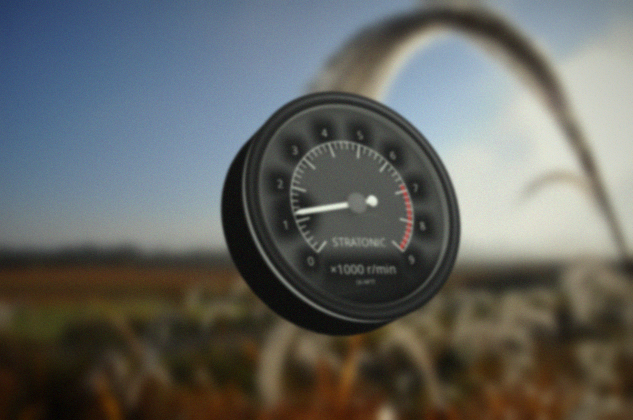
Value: {"value": 1200, "unit": "rpm"}
